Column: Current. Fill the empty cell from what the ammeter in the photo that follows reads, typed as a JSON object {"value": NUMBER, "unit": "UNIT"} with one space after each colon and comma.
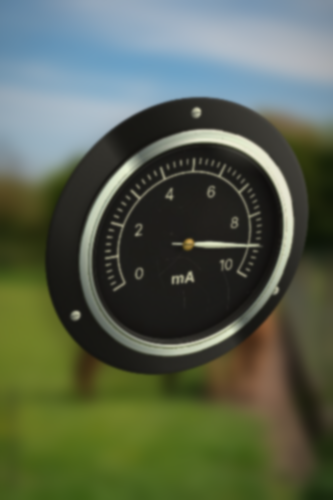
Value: {"value": 9, "unit": "mA"}
